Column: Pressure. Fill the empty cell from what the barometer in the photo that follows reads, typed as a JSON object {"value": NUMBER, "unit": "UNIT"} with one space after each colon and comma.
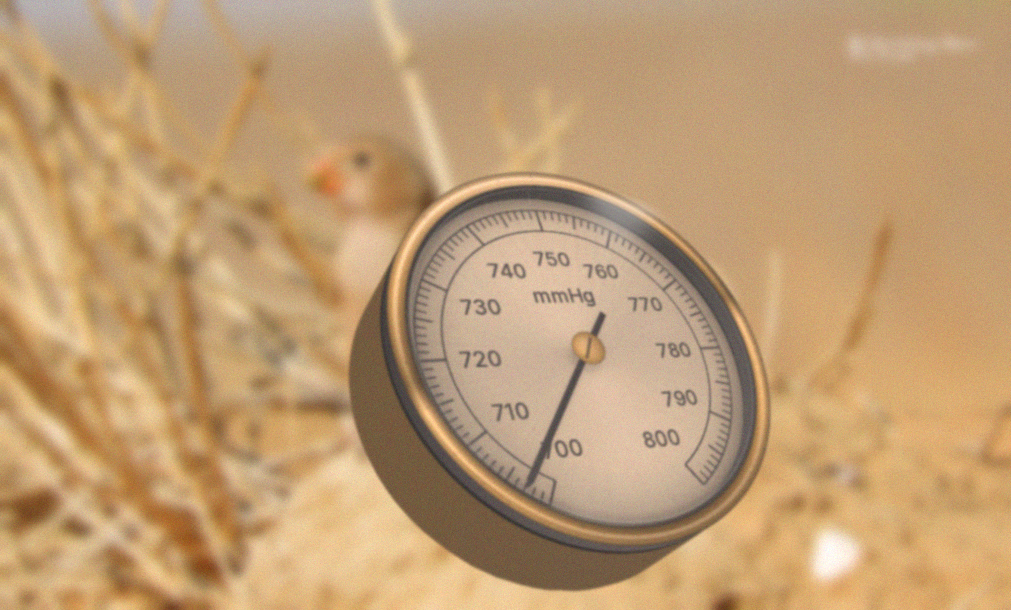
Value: {"value": 703, "unit": "mmHg"}
